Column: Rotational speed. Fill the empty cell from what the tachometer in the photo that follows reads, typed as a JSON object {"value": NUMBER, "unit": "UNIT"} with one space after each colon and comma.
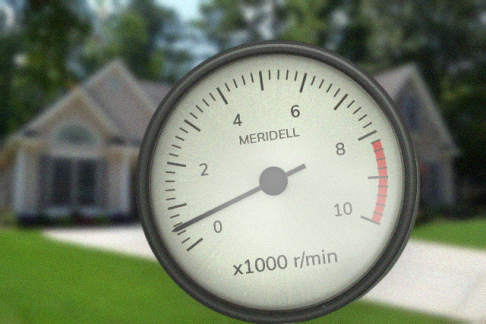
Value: {"value": 500, "unit": "rpm"}
